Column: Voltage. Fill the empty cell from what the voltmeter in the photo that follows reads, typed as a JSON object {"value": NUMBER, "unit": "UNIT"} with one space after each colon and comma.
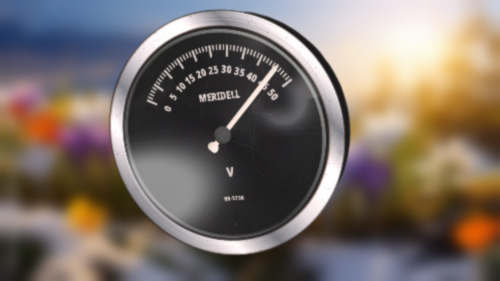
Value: {"value": 45, "unit": "V"}
